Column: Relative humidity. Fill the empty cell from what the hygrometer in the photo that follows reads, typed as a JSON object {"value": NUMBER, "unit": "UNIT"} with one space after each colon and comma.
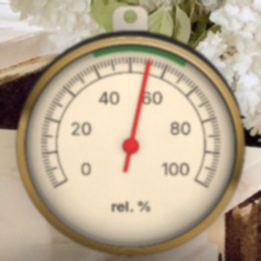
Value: {"value": 55, "unit": "%"}
